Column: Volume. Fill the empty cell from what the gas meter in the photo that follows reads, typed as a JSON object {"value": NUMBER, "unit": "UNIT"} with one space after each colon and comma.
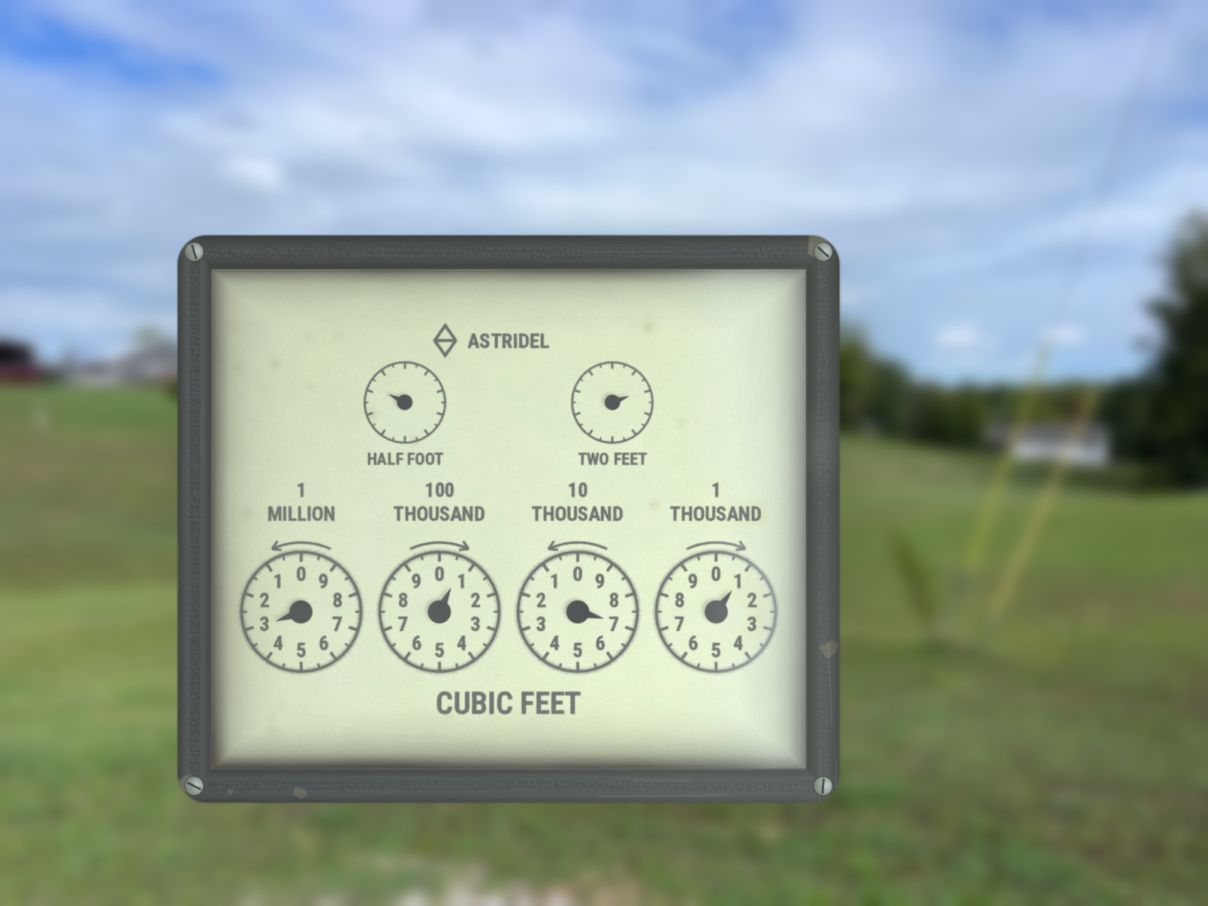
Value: {"value": 307100, "unit": "ft³"}
